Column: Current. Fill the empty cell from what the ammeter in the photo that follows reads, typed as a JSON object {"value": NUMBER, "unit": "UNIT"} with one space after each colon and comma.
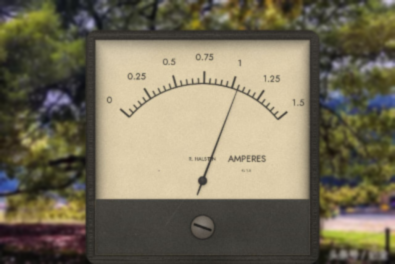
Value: {"value": 1.05, "unit": "A"}
